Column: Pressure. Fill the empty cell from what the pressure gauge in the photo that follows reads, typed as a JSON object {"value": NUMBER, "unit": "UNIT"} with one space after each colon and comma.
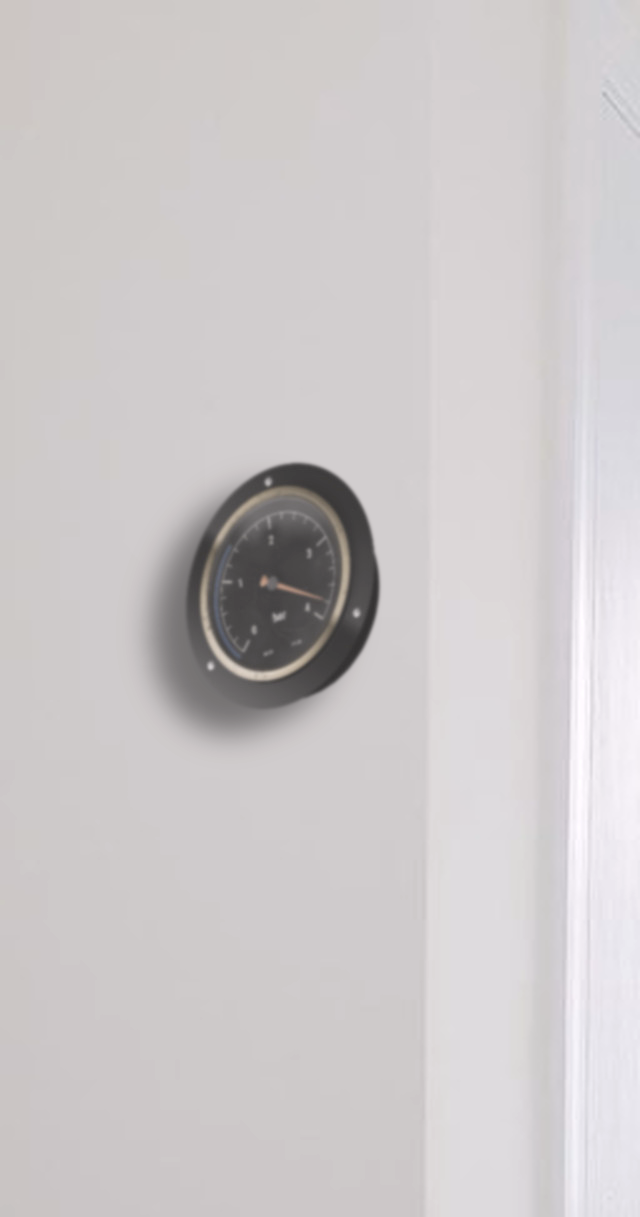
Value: {"value": 3.8, "unit": "bar"}
